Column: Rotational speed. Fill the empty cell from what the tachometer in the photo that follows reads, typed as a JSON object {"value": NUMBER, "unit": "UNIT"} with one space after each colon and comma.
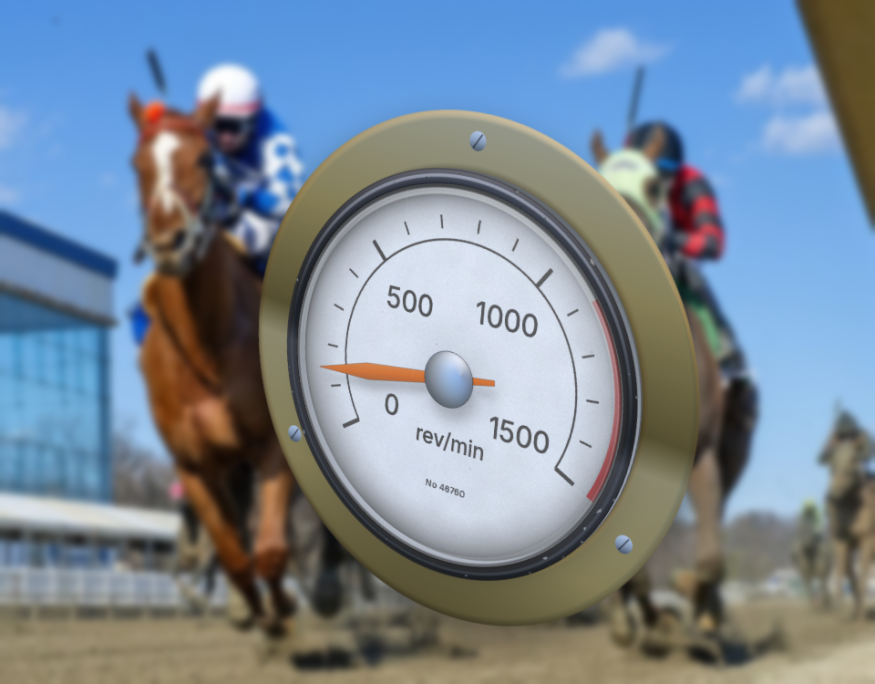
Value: {"value": 150, "unit": "rpm"}
